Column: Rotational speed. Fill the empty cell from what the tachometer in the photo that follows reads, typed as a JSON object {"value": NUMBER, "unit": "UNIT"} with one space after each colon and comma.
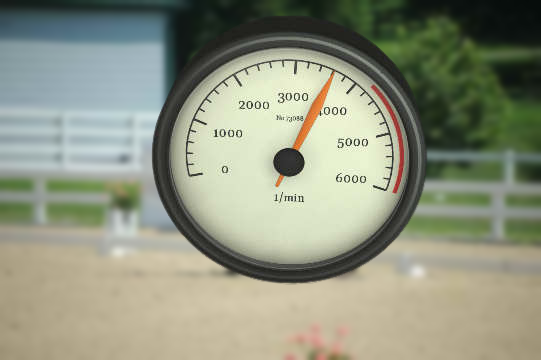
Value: {"value": 3600, "unit": "rpm"}
